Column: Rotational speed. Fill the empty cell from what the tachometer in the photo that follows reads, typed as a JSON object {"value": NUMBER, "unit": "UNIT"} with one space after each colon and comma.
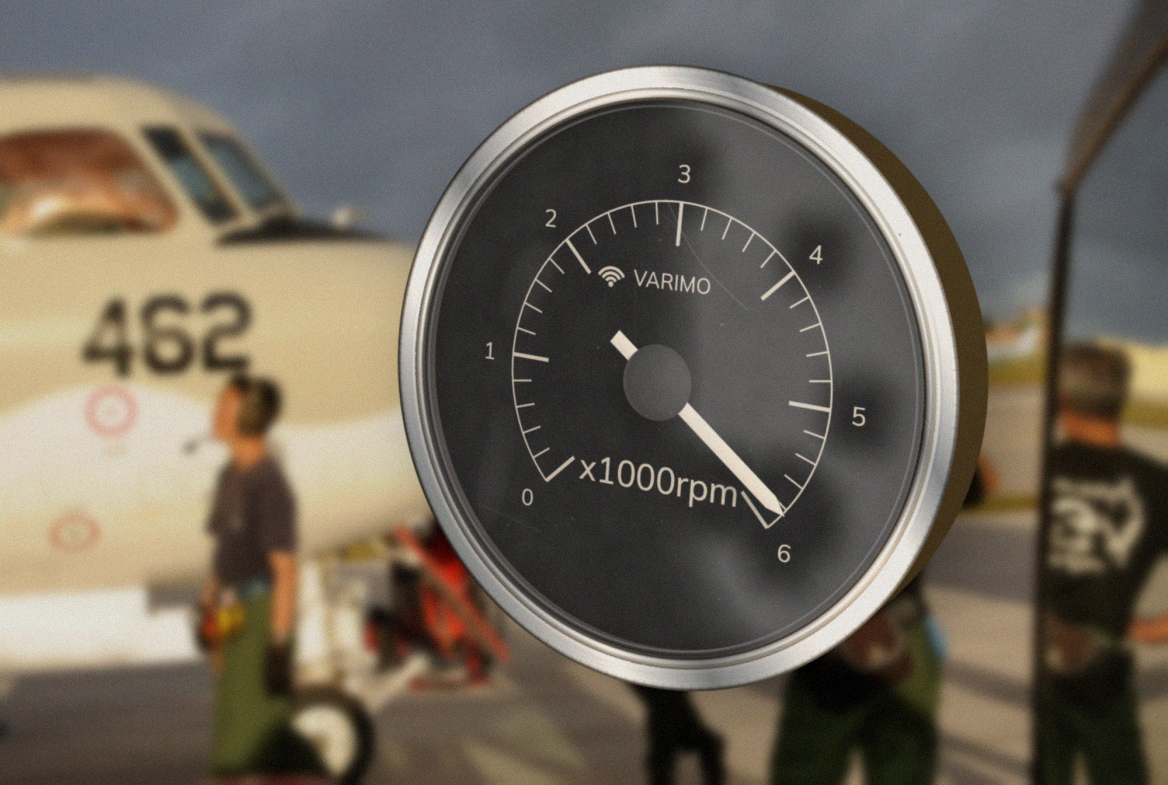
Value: {"value": 5800, "unit": "rpm"}
